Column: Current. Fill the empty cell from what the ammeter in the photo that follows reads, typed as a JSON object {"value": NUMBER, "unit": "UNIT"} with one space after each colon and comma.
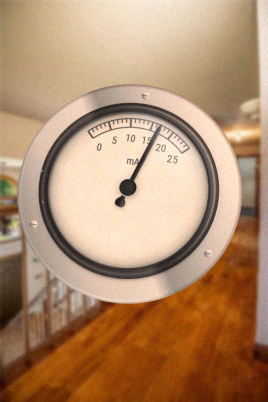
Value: {"value": 17, "unit": "mA"}
